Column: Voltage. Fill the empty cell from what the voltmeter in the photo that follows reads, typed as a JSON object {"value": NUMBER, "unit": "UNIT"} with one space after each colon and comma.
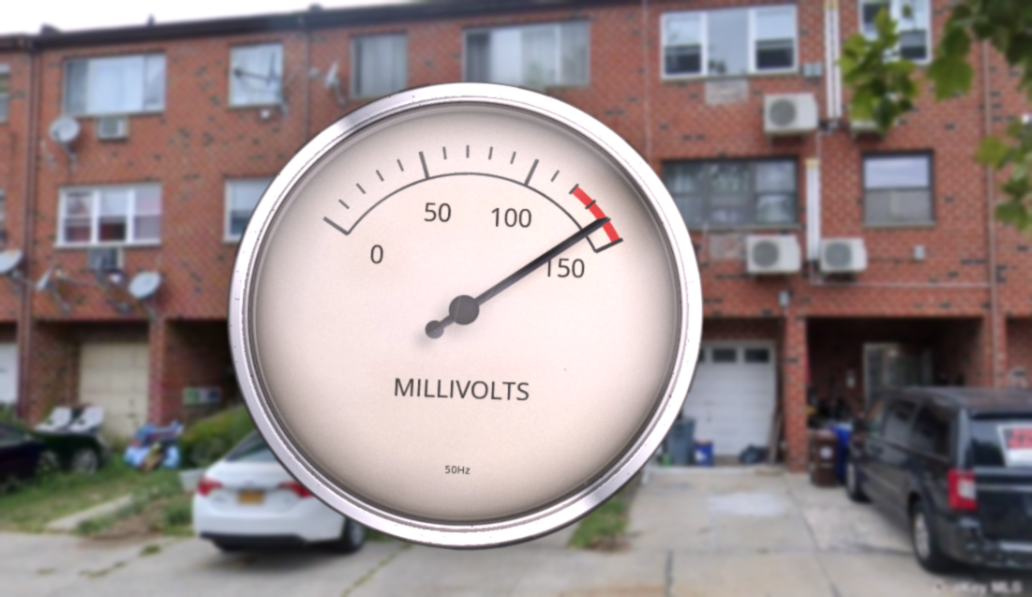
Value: {"value": 140, "unit": "mV"}
